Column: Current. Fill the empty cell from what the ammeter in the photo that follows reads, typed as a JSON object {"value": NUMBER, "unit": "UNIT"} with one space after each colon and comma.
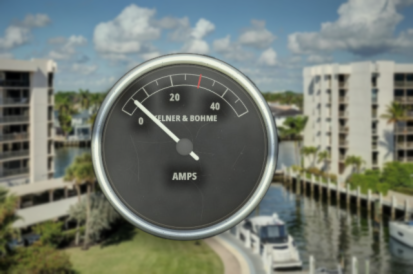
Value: {"value": 5, "unit": "A"}
